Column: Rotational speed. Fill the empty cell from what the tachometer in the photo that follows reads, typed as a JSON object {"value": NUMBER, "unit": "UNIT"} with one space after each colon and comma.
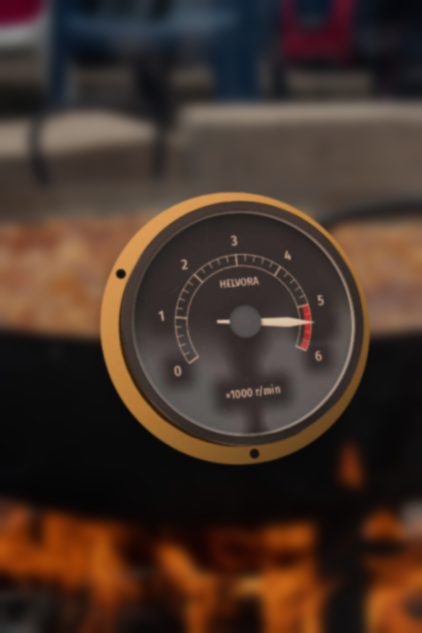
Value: {"value": 5400, "unit": "rpm"}
